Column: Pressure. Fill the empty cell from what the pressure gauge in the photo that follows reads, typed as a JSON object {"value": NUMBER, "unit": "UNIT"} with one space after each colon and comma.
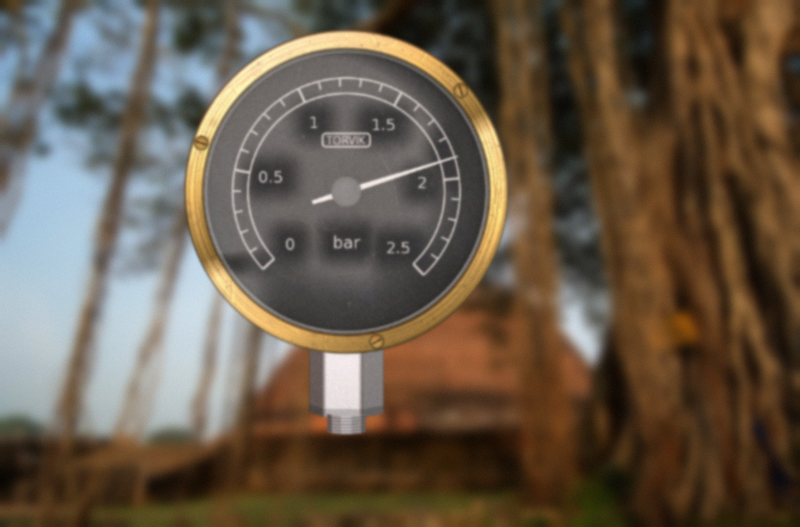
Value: {"value": 1.9, "unit": "bar"}
